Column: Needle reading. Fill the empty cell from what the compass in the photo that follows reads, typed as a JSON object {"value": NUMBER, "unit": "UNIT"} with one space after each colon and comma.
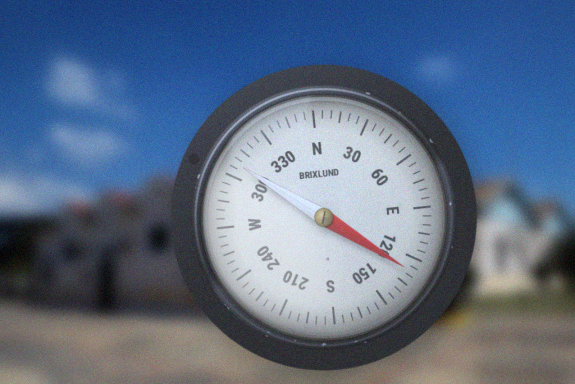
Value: {"value": 127.5, "unit": "°"}
